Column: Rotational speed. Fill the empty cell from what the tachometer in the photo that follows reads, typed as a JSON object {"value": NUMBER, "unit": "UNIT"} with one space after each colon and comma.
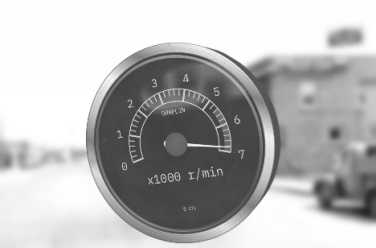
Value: {"value": 6800, "unit": "rpm"}
